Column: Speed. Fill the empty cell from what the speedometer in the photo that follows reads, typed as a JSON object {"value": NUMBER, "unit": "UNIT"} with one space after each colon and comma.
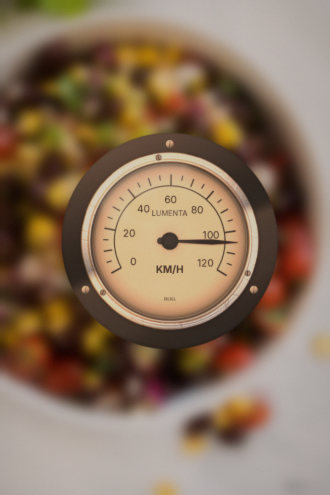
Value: {"value": 105, "unit": "km/h"}
